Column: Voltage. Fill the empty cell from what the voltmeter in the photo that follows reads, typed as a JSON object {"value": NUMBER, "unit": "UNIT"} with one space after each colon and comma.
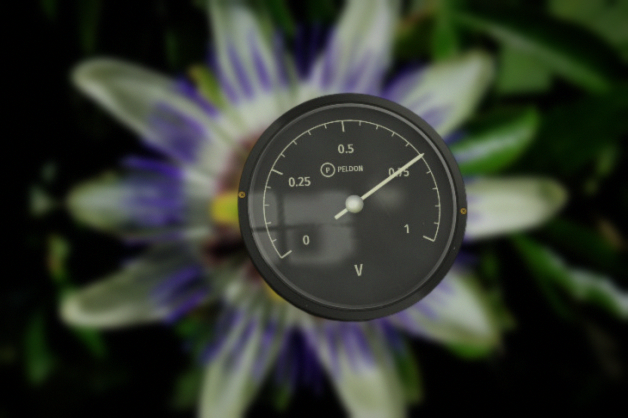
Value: {"value": 0.75, "unit": "V"}
